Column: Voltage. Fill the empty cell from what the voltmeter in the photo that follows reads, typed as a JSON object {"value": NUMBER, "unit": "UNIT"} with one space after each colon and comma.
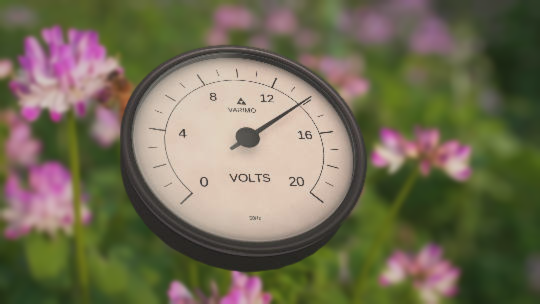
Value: {"value": 14, "unit": "V"}
